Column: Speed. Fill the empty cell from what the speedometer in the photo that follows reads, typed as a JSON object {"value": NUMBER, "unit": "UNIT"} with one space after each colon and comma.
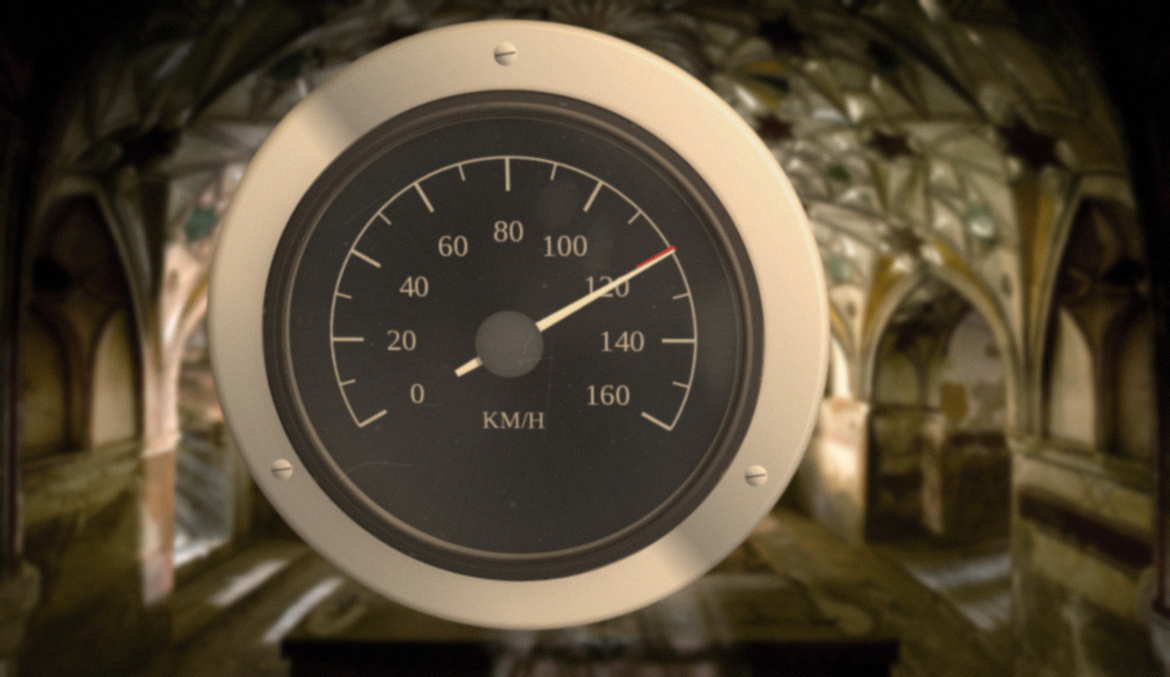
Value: {"value": 120, "unit": "km/h"}
